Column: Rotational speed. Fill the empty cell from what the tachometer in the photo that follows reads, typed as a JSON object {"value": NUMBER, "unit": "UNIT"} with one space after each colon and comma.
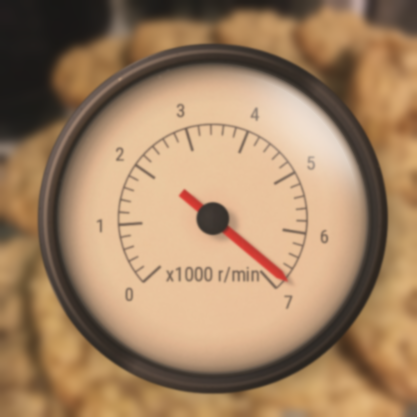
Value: {"value": 6800, "unit": "rpm"}
